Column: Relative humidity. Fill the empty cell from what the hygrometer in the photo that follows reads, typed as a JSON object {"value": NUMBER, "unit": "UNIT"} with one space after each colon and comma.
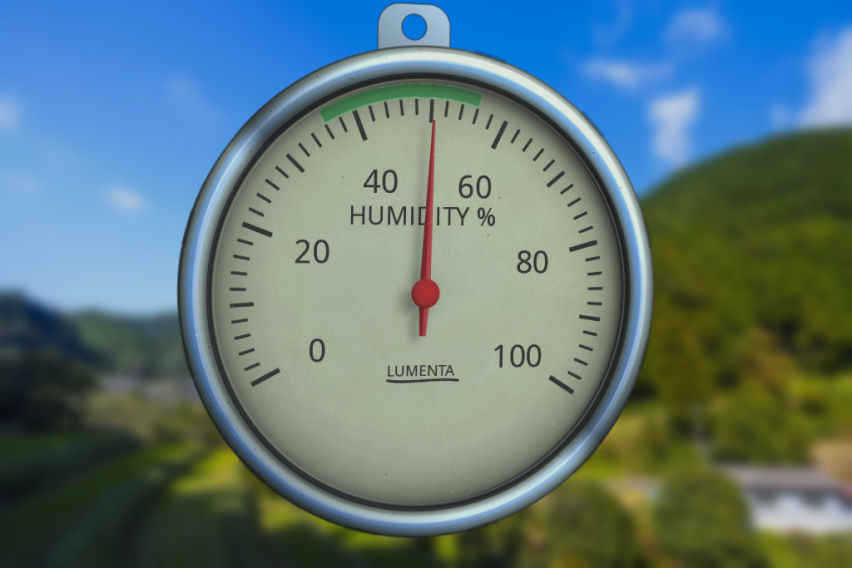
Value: {"value": 50, "unit": "%"}
